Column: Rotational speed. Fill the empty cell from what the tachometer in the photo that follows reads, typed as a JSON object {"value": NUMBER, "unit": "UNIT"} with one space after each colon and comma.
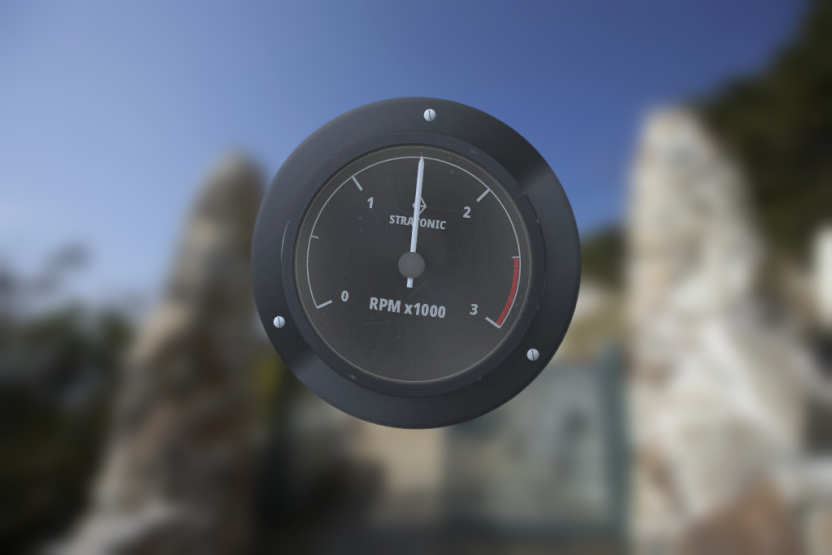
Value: {"value": 1500, "unit": "rpm"}
